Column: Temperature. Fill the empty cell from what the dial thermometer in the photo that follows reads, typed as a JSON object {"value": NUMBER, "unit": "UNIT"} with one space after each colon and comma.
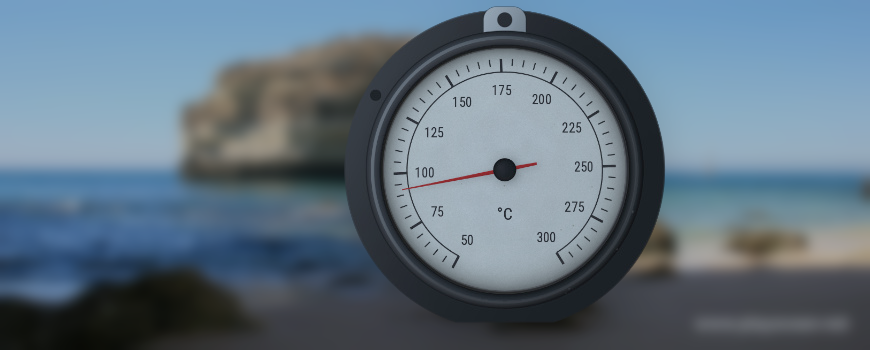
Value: {"value": 92.5, "unit": "°C"}
